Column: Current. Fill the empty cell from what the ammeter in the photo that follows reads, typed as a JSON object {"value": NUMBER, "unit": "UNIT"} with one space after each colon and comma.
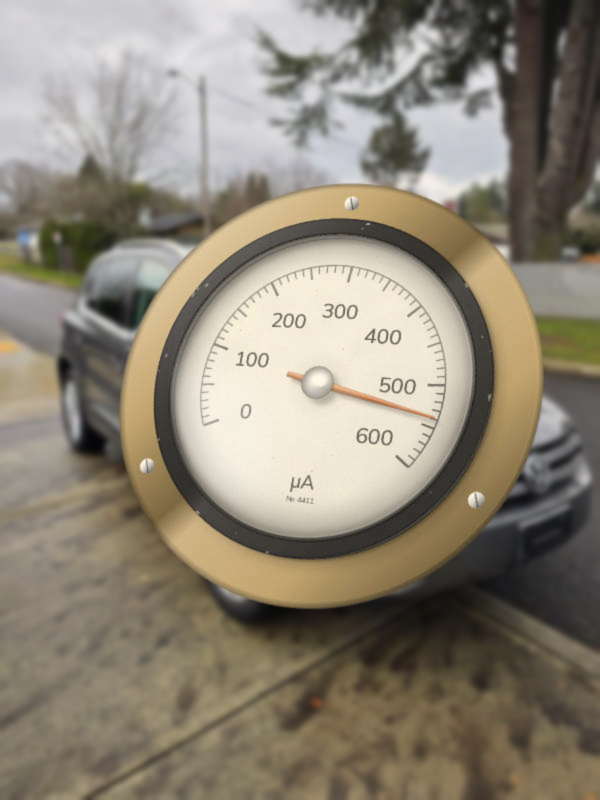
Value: {"value": 540, "unit": "µA"}
